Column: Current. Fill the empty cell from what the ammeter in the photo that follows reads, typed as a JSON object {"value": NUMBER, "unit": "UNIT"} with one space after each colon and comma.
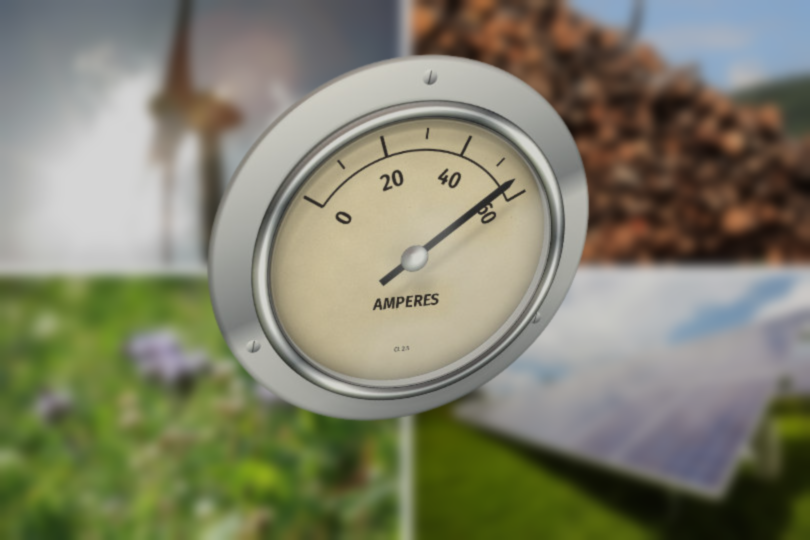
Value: {"value": 55, "unit": "A"}
